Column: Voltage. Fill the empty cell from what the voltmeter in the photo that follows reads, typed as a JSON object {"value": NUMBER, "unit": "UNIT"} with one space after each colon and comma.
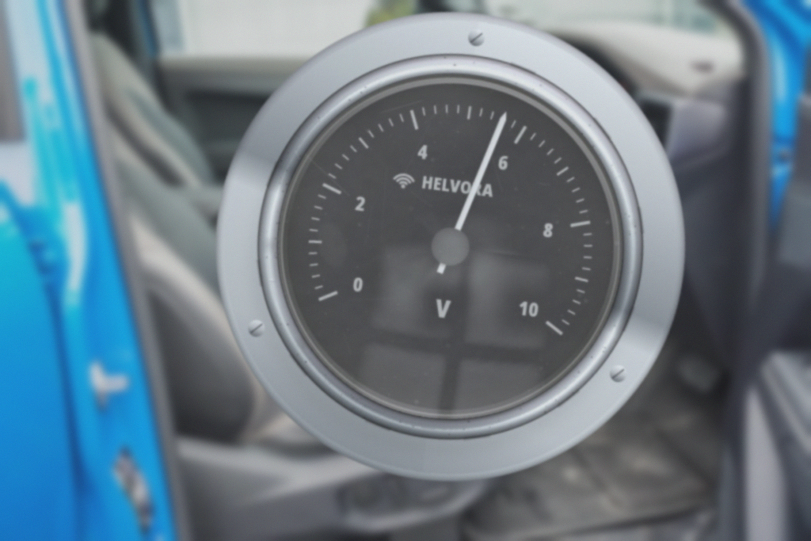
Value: {"value": 5.6, "unit": "V"}
